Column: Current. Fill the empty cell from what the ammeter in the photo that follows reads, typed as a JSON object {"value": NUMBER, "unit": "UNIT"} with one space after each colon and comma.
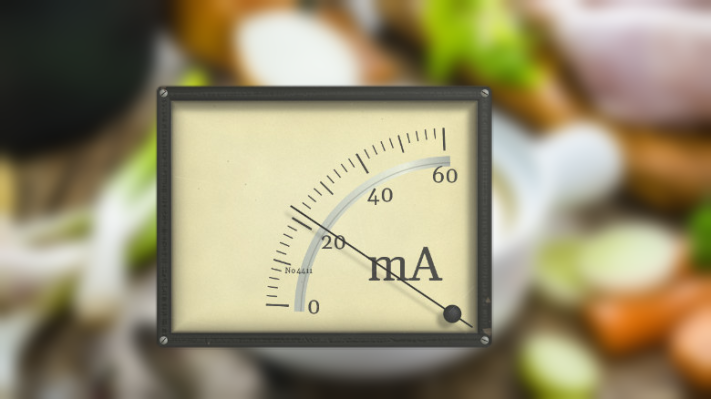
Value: {"value": 22, "unit": "mA"}
